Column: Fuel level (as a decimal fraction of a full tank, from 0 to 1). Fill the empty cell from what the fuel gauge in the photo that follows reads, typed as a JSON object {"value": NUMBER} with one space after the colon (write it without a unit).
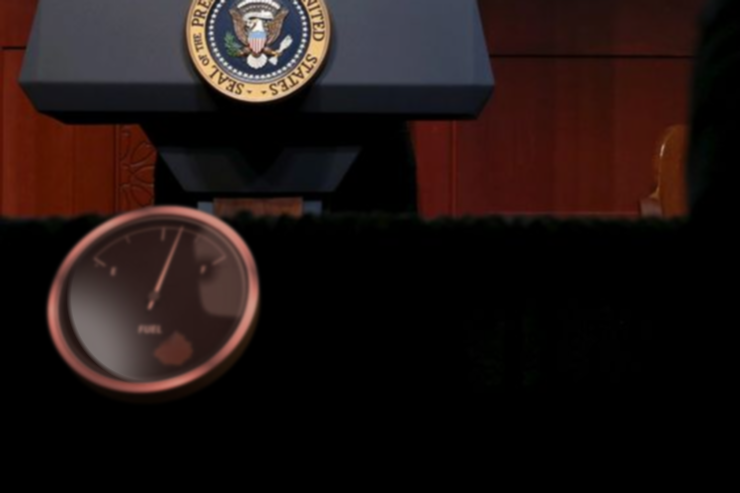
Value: {"value": 0.625}
